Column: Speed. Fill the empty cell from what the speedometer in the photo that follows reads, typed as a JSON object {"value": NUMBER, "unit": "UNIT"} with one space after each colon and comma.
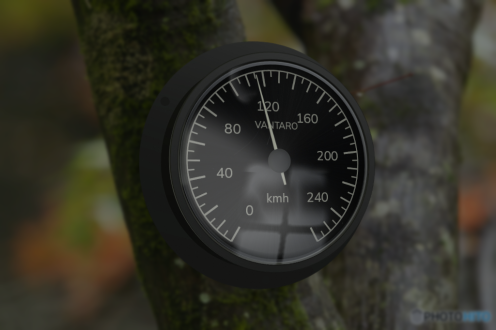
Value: {"value": 115, "unit": "km/h"}
